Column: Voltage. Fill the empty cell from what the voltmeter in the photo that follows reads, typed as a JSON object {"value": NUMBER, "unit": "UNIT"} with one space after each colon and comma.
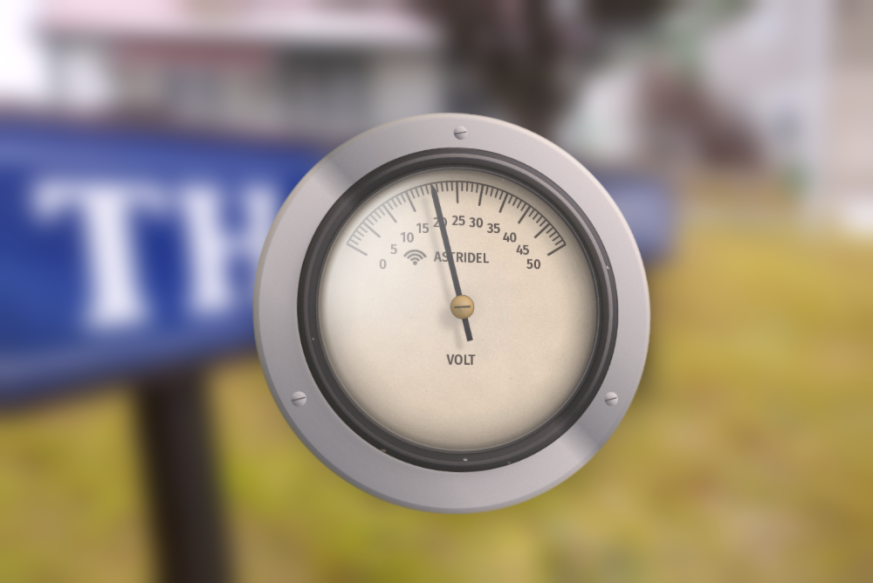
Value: {"value": 20, "unit": "V"}
